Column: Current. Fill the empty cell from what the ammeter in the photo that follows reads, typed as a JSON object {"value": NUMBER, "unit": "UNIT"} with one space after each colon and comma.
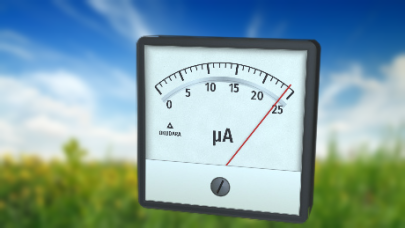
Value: {"value": 24, "unit": "µA"}
